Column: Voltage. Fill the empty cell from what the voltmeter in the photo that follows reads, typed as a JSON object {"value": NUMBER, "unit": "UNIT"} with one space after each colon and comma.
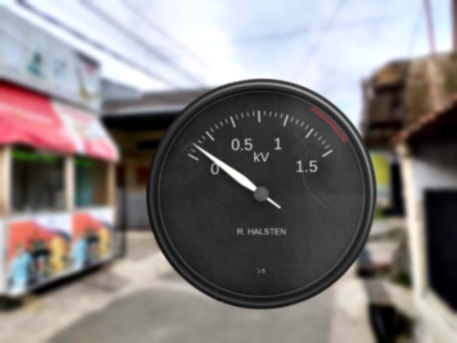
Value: {"value": 0.1, "unit": "kV"}
